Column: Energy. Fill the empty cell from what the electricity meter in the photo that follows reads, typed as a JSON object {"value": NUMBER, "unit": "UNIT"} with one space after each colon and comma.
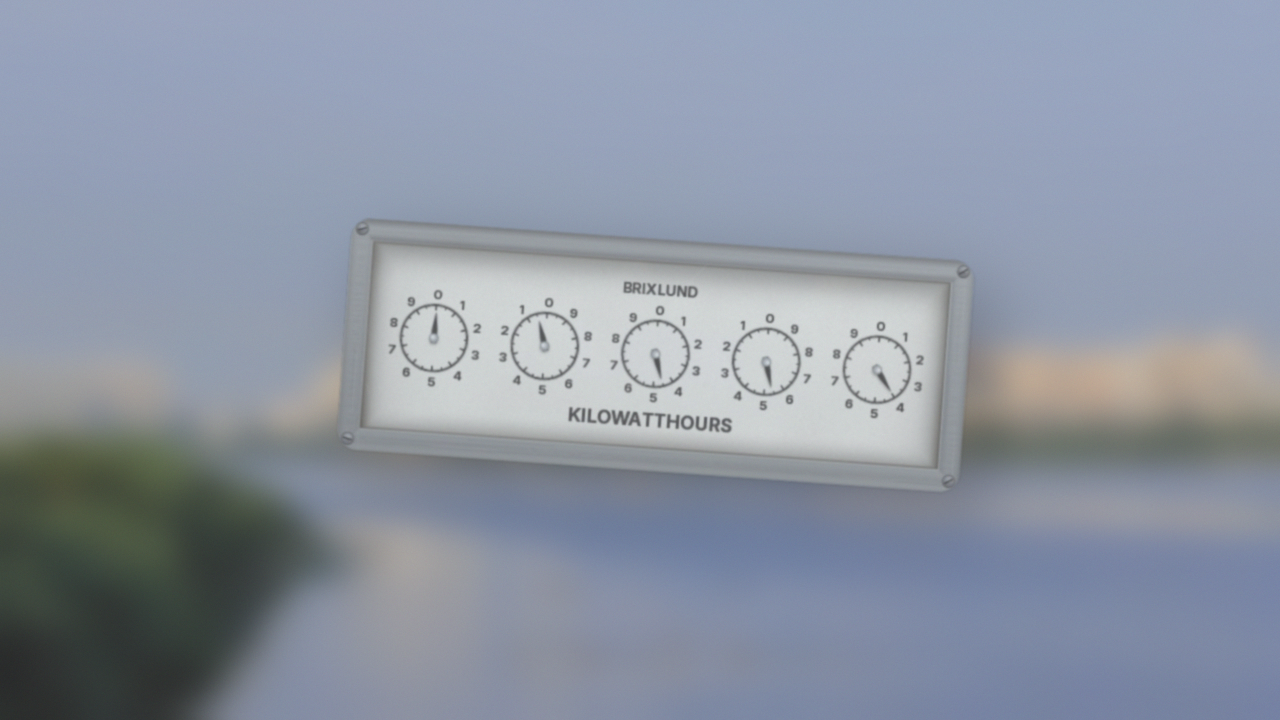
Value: {"value": 454, "unit": "kWh"}
